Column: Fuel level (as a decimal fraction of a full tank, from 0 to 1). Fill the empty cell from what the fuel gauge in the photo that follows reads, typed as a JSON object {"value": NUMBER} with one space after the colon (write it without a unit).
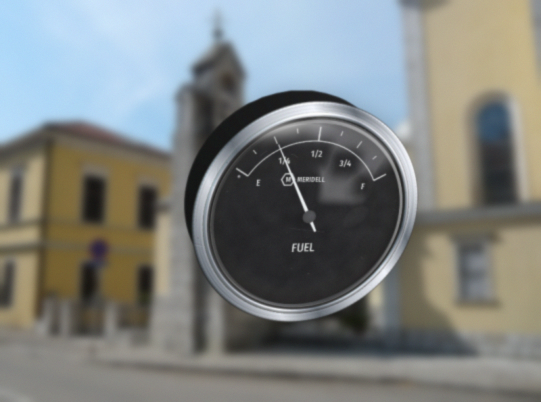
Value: {"value": 0.25}
